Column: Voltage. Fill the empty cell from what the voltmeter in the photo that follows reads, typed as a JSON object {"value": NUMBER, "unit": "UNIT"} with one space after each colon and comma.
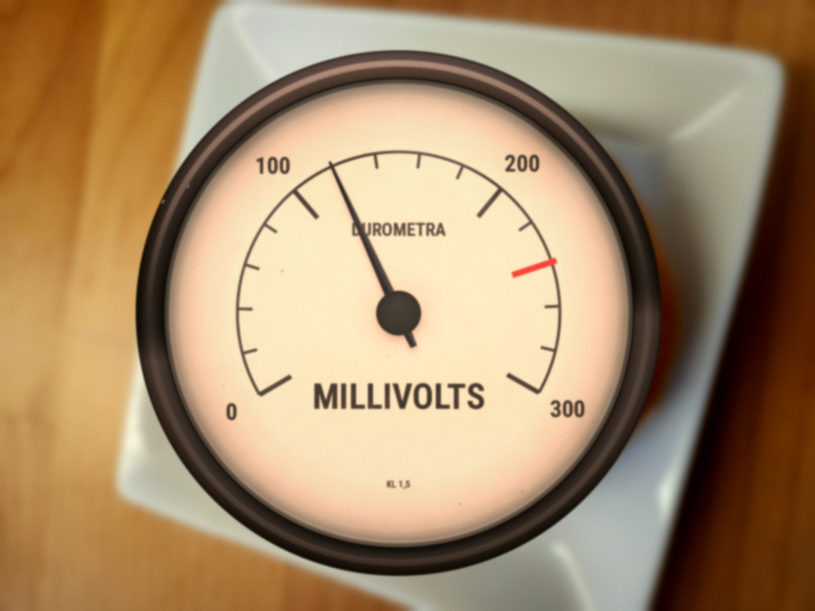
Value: {"value": 120, "unit": "mV"}
